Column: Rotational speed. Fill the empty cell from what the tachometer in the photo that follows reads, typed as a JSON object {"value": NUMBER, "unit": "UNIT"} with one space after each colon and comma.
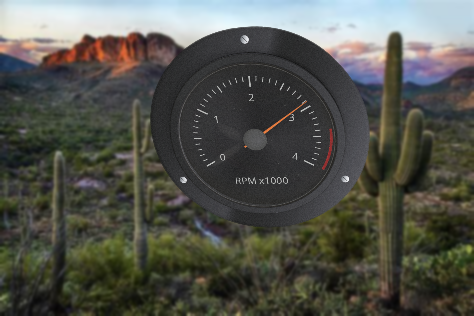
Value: {"value": 2900, "unit": "rpm"}
